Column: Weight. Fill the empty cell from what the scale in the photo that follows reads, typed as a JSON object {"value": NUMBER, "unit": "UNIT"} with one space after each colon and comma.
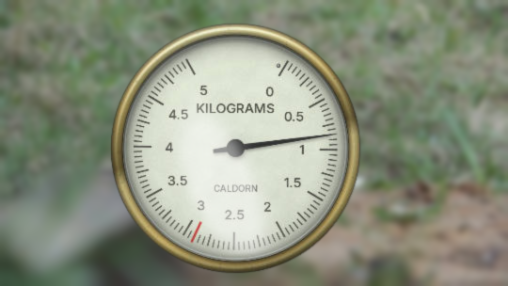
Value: {"value": 0.85, "unit": "kg"}
